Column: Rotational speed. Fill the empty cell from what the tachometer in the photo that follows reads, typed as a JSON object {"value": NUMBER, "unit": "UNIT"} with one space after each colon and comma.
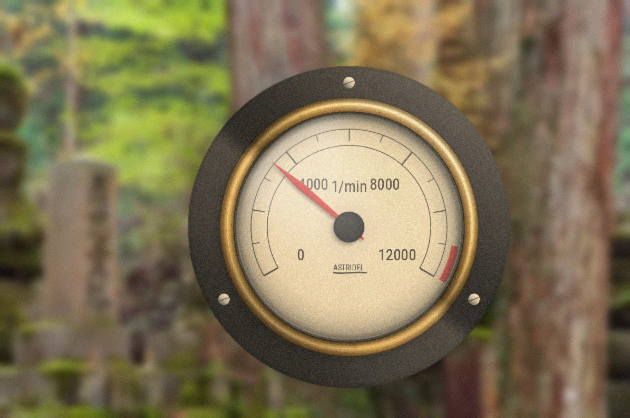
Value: {"value": 3500, "unit": "rpm"}
